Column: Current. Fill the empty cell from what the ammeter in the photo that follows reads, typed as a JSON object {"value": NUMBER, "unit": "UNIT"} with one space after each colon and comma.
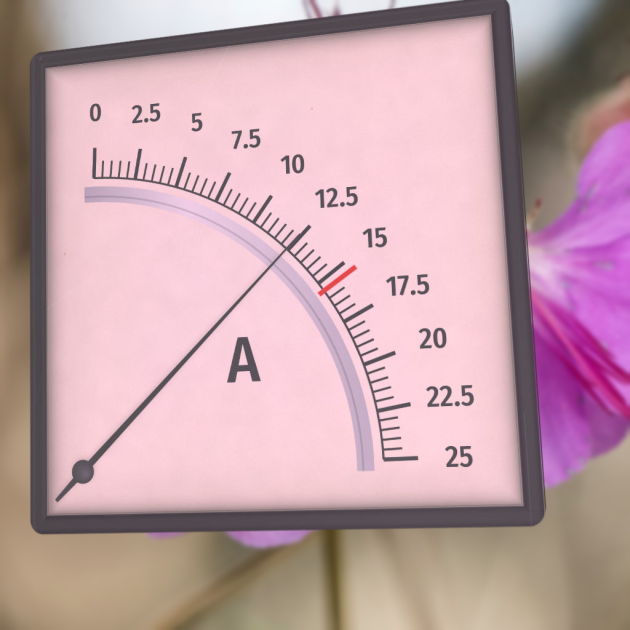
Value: {"value": 12.5, "unit": "A"}
